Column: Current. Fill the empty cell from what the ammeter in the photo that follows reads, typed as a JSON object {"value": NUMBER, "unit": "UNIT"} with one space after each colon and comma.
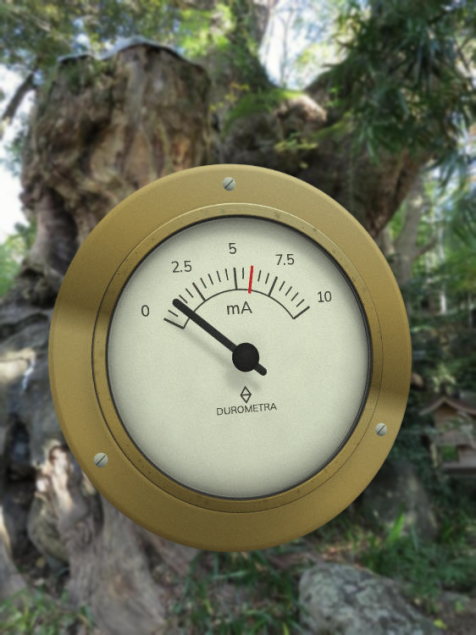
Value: {"value": 1, "unit": "mA"}
